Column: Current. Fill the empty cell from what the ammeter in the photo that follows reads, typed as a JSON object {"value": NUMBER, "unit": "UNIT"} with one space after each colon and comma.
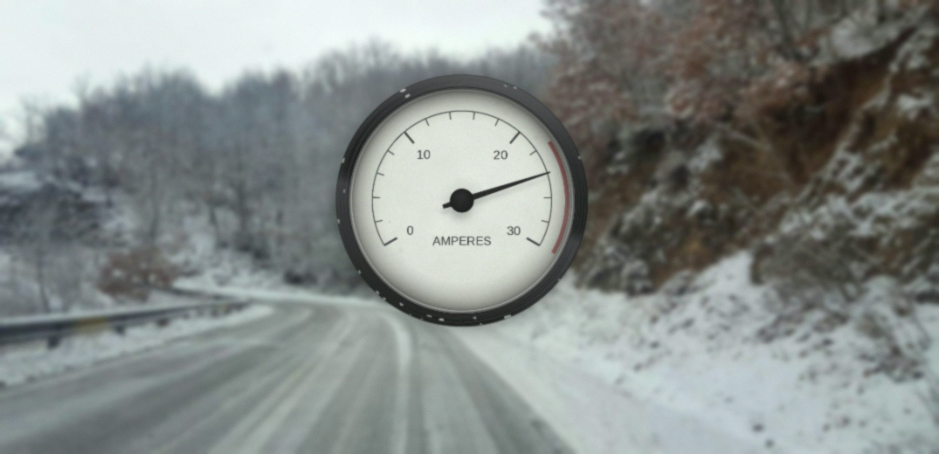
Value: {"value": 24, "unit": "A"}
